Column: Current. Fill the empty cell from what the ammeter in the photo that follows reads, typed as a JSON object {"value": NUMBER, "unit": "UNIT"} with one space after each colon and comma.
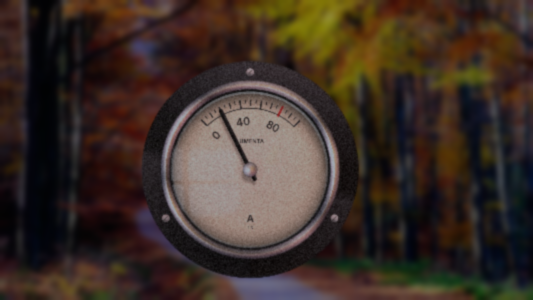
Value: {"value": 20, "unit": "A"}
